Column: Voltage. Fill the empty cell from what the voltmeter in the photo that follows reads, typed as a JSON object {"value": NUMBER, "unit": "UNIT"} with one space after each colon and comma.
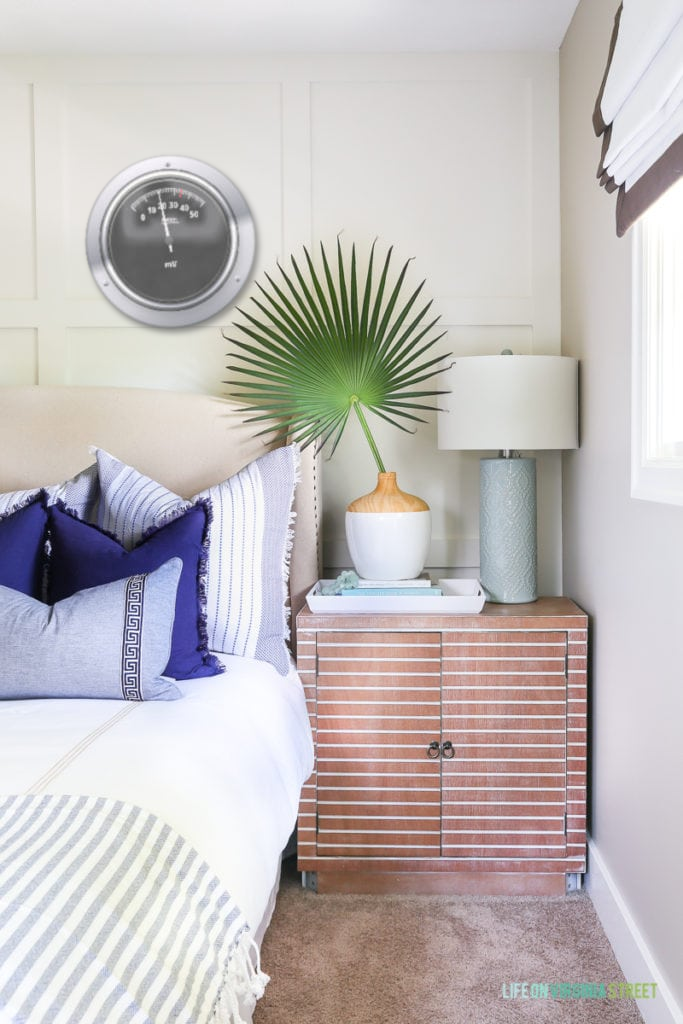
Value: {"value": 20, "unit": "mV"}
